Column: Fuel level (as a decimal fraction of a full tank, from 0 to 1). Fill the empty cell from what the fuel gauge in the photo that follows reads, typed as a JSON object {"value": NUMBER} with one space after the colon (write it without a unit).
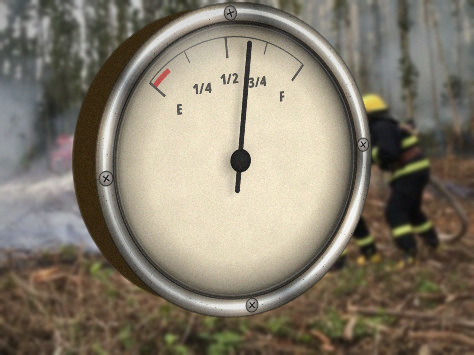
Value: {"value": 0.625}
